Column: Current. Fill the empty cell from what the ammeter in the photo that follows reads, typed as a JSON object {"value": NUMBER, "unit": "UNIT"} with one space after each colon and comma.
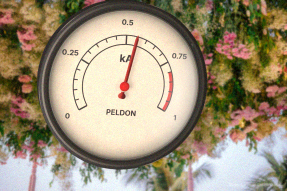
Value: {"value": 0.55, "unit": "kA"}
